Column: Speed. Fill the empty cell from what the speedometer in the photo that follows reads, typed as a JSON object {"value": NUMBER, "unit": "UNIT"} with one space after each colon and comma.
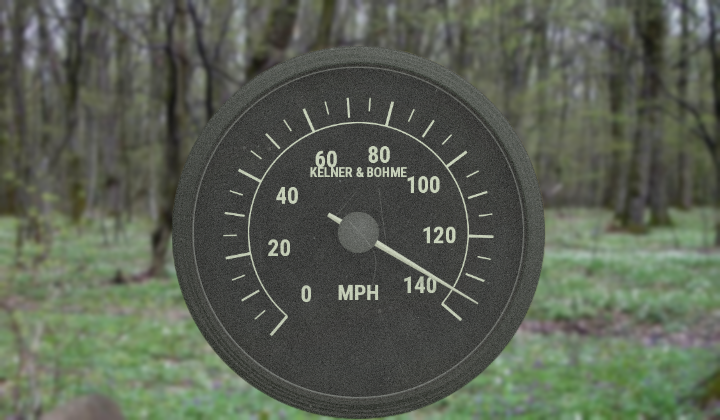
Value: {"value": 135, "unit": "mph"}
